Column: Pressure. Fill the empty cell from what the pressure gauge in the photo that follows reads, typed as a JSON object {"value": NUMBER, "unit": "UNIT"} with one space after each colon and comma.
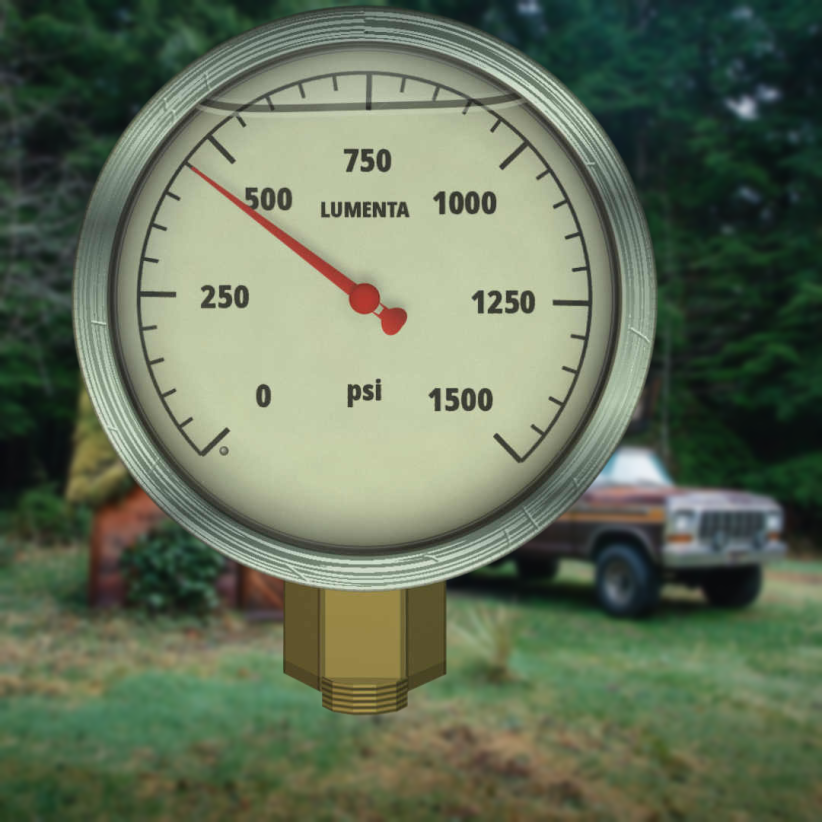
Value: {"value": 450, "unit": "psi"}
